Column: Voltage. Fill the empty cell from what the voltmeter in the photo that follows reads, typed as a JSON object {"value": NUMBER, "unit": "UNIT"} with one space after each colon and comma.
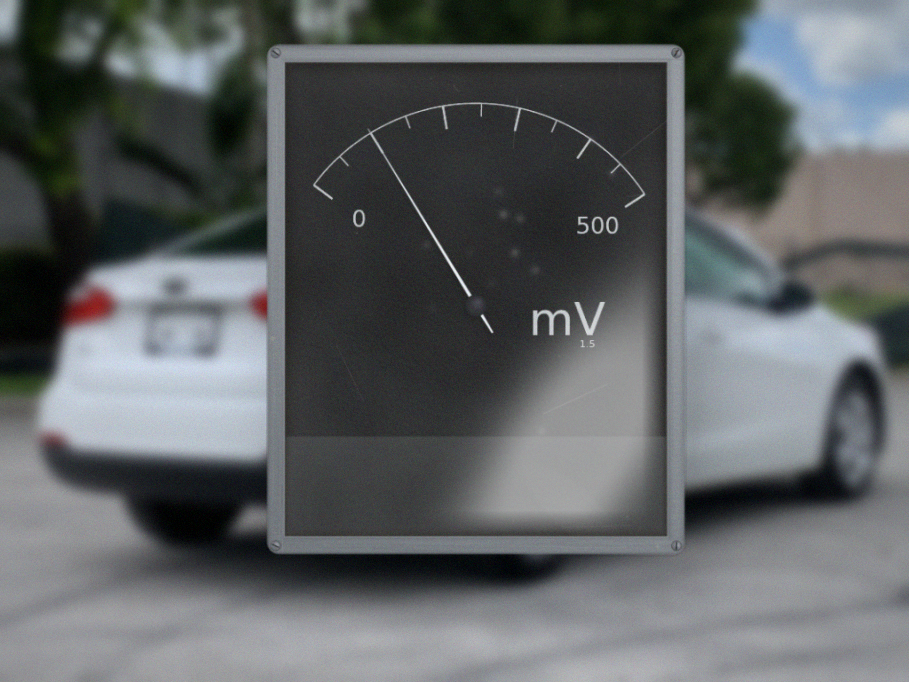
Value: {"value": 100, "unit": "mV"}
